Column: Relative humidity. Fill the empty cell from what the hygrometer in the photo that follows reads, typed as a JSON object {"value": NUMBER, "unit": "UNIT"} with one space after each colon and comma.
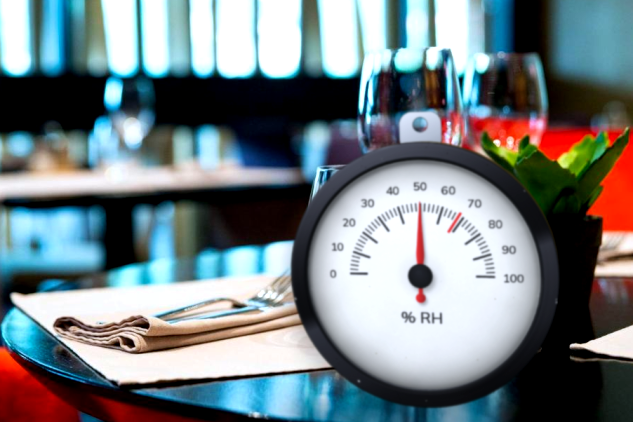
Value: {"value": 50, "unit": "%"}
